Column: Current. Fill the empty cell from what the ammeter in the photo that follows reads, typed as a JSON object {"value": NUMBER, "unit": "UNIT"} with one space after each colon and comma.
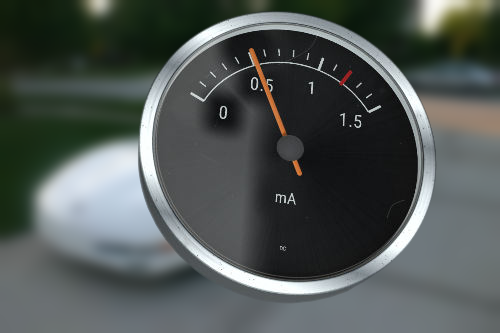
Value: {"value": 0.5, "unit": "mA"}
